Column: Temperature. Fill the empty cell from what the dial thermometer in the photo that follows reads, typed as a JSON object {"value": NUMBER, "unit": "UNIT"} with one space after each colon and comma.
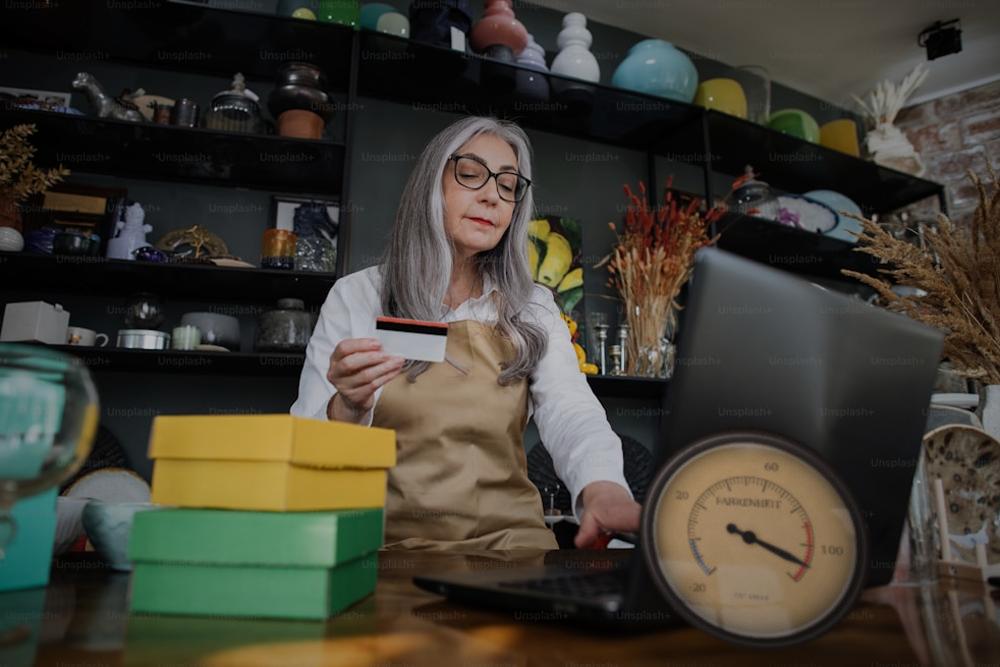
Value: {"value": 110, "unit": "°F"}
